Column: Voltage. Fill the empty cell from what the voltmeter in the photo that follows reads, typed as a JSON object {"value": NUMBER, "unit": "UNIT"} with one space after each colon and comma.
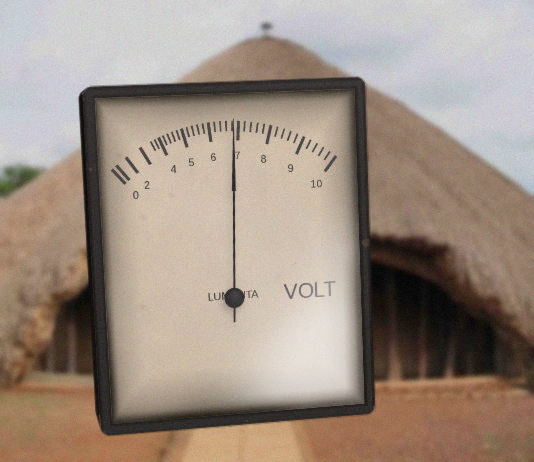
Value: {"value": 6.8, "unit": "V"}
